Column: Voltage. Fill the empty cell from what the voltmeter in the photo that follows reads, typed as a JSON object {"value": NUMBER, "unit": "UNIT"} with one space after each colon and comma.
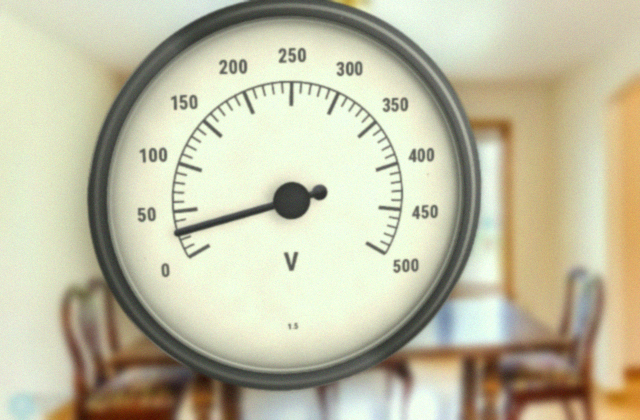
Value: {"value": 30, "unit": "V"}
